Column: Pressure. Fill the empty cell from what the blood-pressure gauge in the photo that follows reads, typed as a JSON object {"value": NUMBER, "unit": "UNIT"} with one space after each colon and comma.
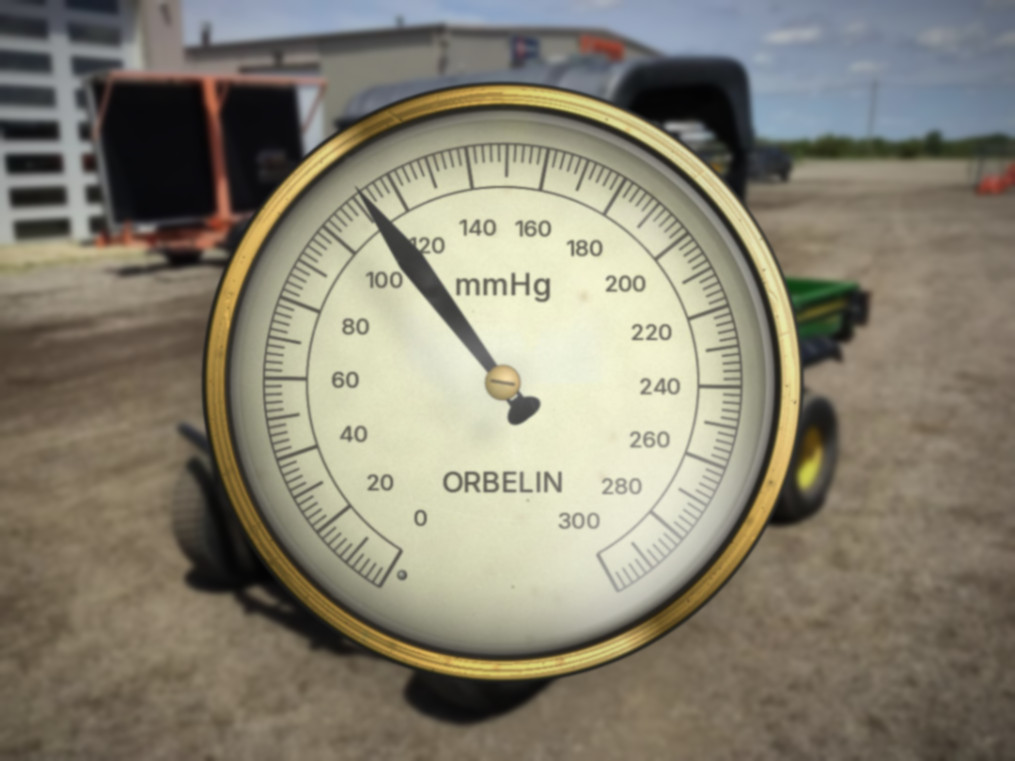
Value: {"value": 112, "unit": "mmHg"}
